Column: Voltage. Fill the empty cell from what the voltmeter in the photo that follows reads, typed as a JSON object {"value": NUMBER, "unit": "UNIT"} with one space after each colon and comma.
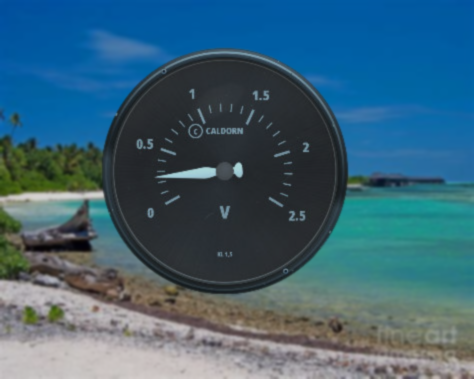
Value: {"value": 0.25, "unit": "V"}
